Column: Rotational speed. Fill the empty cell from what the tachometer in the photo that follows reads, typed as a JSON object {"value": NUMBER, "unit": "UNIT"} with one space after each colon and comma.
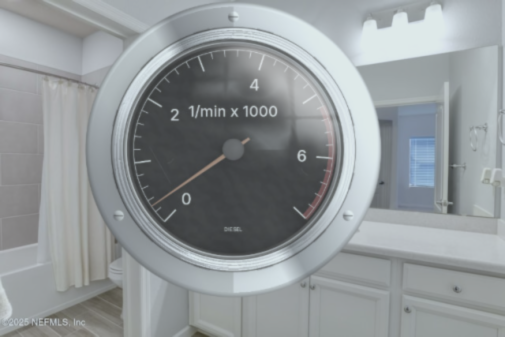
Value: {"value": 300, "unit": "rpm"}
